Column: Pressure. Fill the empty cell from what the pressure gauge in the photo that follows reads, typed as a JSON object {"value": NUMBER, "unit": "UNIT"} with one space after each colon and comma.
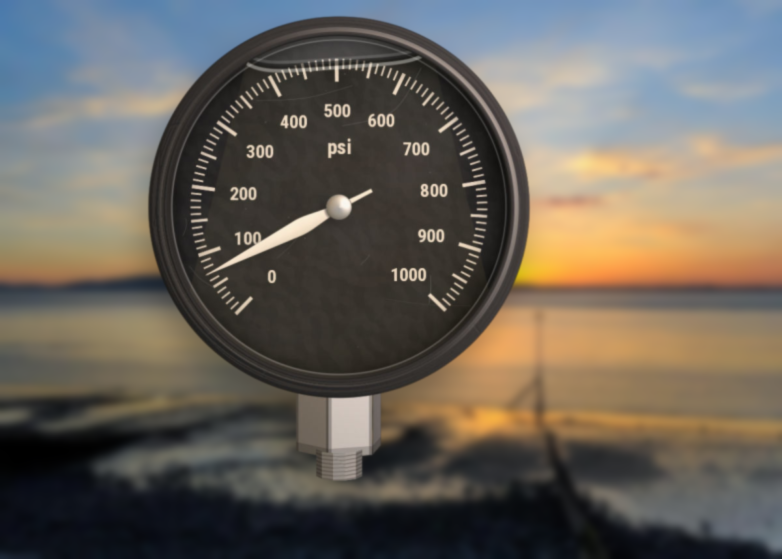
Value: {"value": 70, "unit": "psi"}
